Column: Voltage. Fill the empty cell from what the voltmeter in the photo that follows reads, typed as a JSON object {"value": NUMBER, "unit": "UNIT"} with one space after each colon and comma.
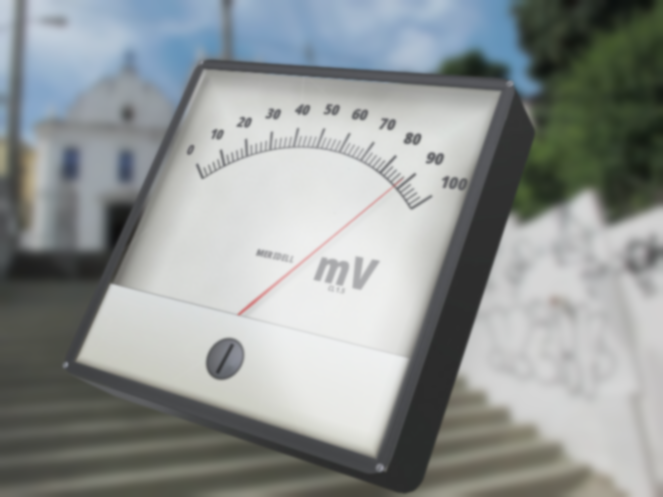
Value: {"value": 90, "unit": "mV"}
